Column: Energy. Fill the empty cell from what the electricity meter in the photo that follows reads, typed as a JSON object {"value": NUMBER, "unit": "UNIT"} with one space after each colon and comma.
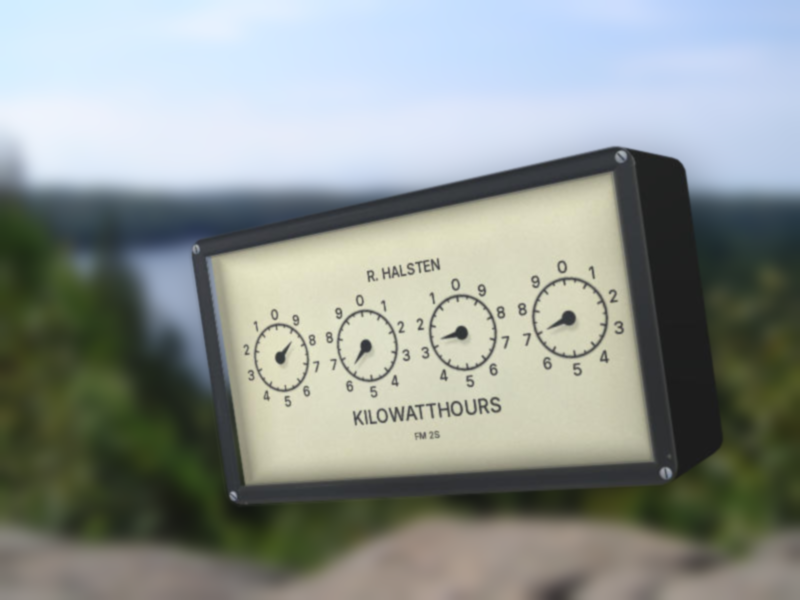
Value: {"value": 8627, "unit": "kWh"}
